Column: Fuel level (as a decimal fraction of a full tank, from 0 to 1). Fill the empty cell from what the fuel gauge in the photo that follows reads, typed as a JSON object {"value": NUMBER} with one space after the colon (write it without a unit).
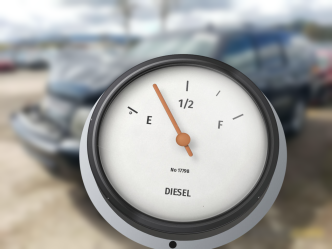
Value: {"value": 0.25}
